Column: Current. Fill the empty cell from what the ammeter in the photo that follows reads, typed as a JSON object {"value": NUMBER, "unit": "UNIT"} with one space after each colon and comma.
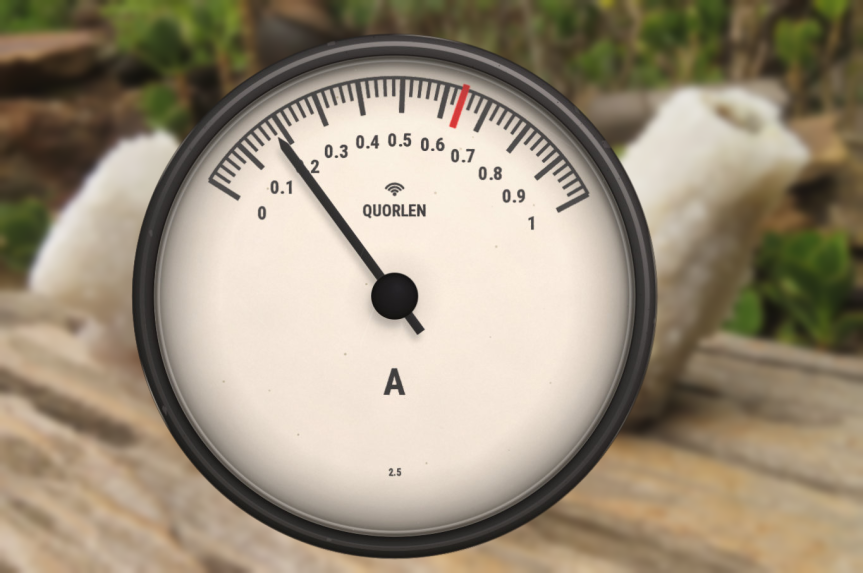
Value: {"value": 0.18, "unit": "A"}
